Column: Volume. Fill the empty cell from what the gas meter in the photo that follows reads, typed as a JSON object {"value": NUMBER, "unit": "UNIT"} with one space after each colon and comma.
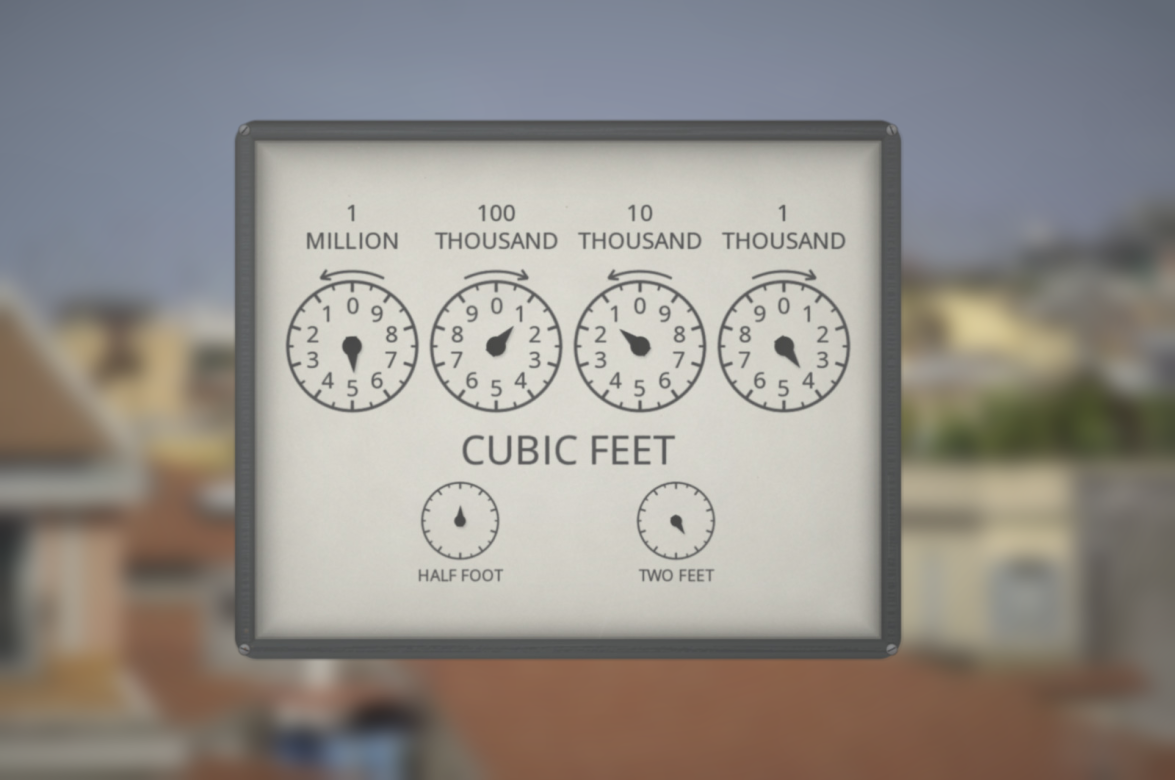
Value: {"value": 511400, "unit": "ft³"}
